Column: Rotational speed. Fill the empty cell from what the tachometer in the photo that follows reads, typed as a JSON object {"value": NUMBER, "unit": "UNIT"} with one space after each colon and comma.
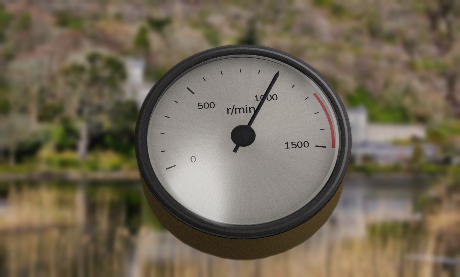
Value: {"value": 1000, "unit": "rpm"}
